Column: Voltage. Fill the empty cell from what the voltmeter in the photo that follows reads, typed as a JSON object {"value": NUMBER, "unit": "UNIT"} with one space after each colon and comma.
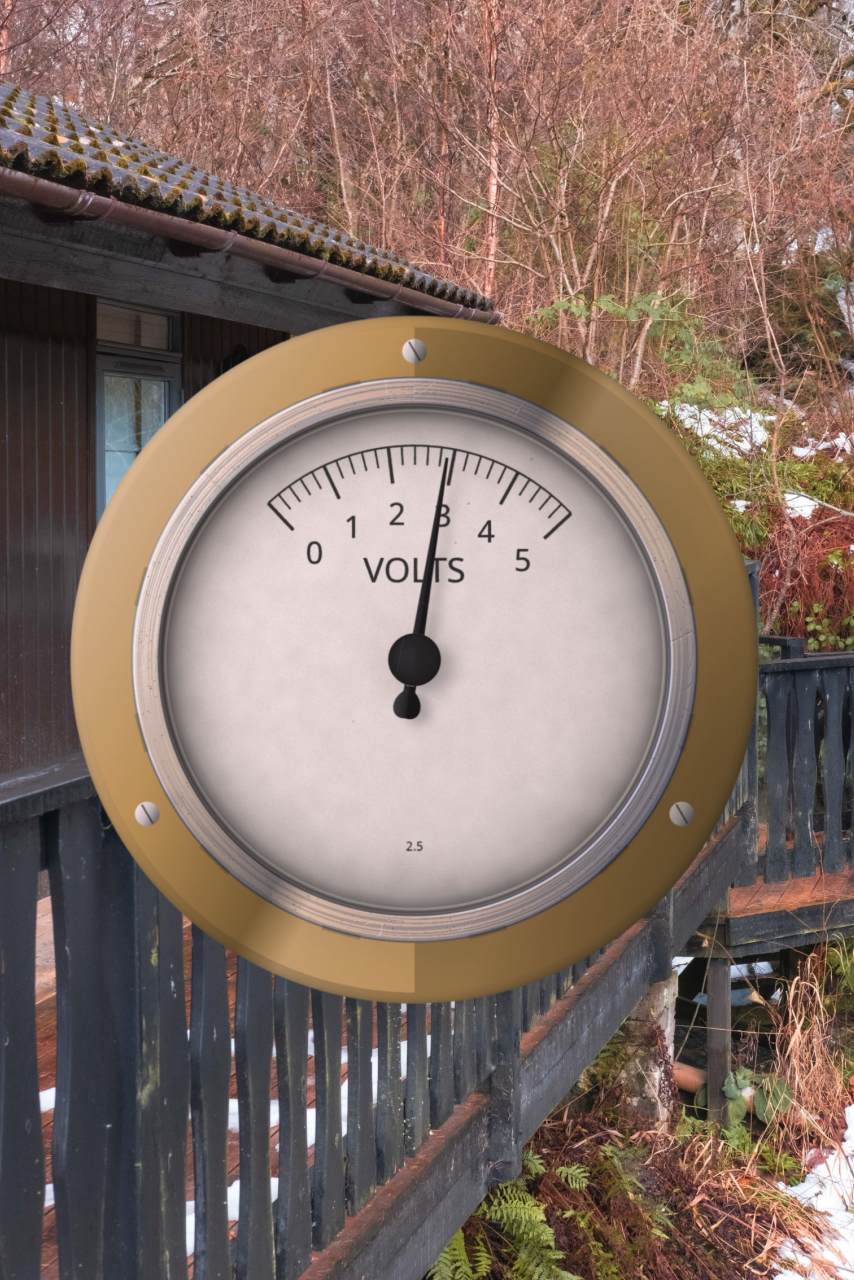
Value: {"value": 2.9, "unit": "V"}
